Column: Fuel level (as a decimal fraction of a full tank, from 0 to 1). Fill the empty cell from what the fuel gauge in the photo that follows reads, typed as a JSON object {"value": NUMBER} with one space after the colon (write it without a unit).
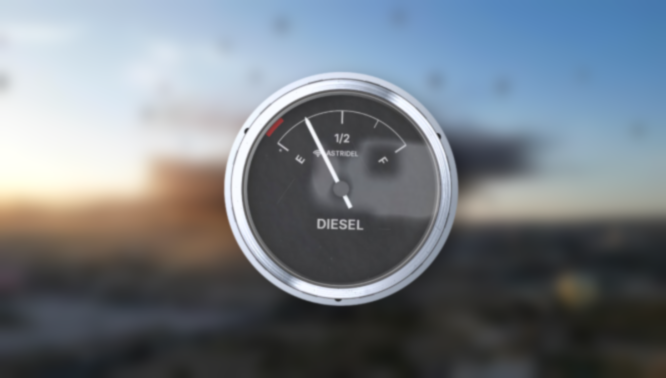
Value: {"value": 0.25}
